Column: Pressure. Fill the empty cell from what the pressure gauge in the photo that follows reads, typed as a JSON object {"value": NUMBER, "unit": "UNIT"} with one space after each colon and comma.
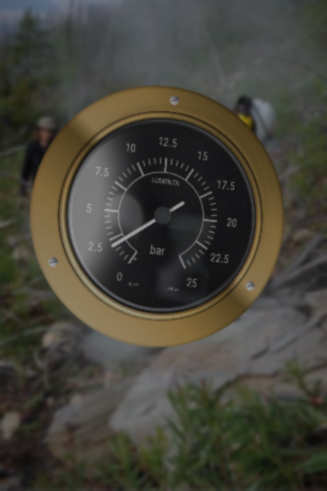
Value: {"value": 2, "unit": "bar"}
